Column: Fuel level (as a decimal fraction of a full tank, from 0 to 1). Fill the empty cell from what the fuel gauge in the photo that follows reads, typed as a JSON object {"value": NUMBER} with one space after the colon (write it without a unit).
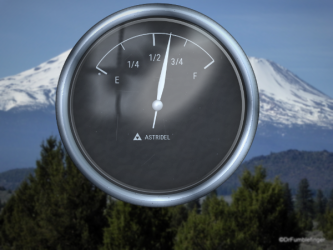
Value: {"value": 0.625}
